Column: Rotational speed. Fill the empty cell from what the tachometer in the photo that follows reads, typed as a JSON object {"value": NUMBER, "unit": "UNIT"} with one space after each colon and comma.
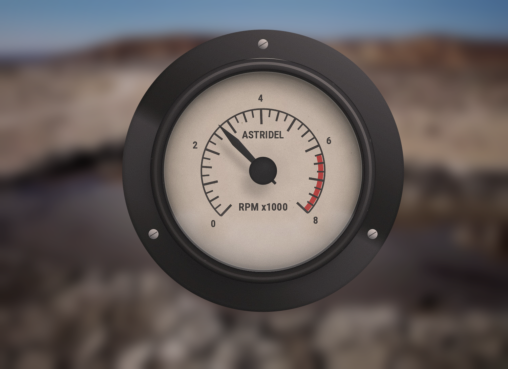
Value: {"value": 2750, "unit": "rpm"}
